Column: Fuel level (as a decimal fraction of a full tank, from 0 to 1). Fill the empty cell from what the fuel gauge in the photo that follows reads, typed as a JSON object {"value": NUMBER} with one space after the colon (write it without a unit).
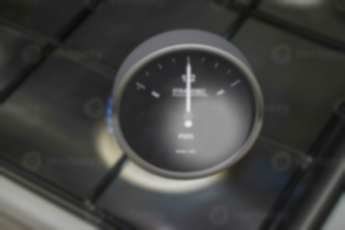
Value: {"value": 0.5}
